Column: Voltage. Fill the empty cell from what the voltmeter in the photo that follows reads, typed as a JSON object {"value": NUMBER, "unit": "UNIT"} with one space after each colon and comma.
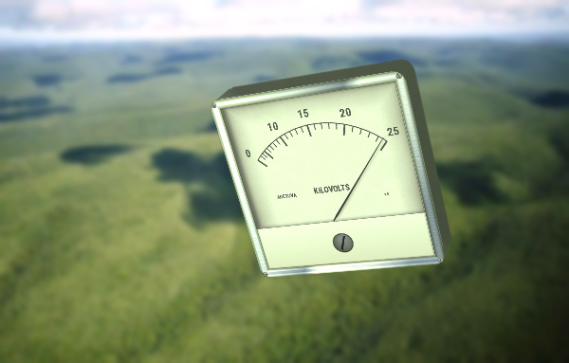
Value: {"value": 24.5, "unit": "kV"}
